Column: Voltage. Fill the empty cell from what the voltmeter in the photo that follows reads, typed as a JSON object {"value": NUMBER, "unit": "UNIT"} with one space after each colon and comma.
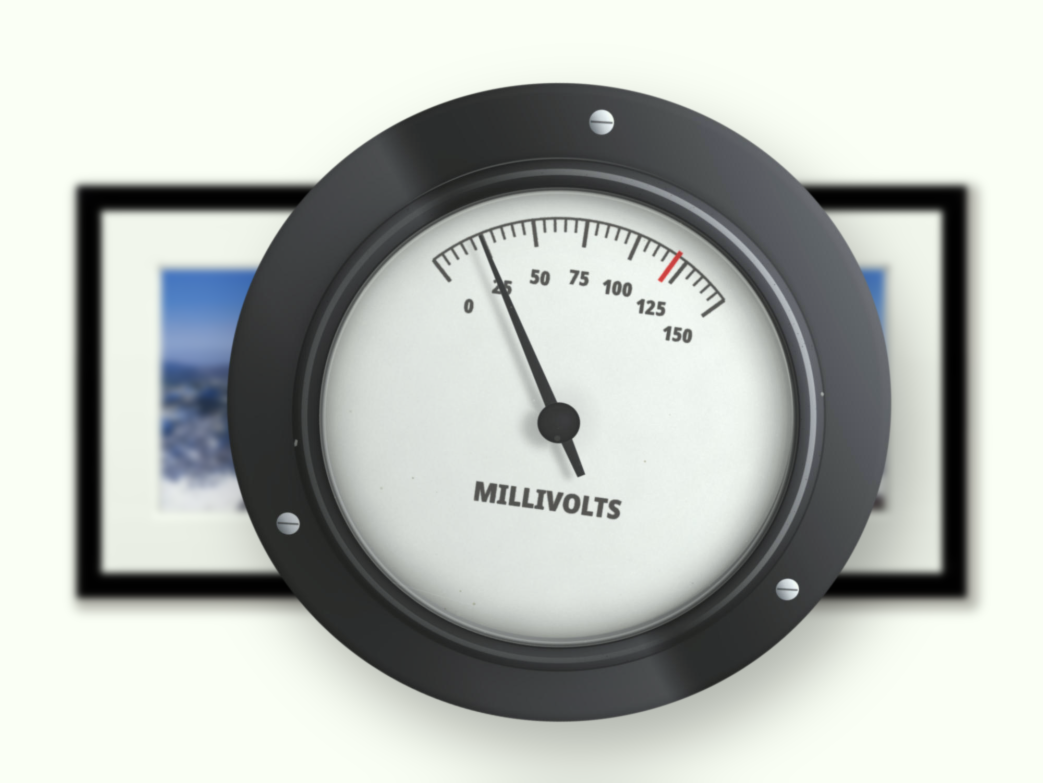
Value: {"value": 25, "unit": "mV"}
